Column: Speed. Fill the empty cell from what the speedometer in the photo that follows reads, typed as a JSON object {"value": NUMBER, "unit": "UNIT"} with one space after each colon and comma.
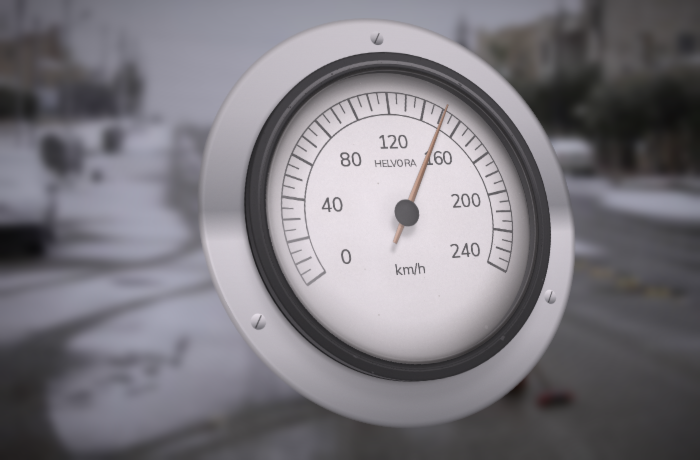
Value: {"value": 150, "unit": "km/h"}
